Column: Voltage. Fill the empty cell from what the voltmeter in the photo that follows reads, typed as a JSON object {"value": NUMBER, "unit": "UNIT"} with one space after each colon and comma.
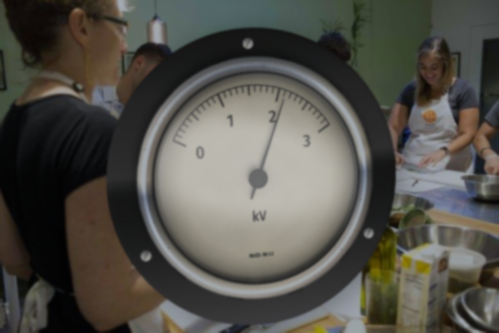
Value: {"value": 2.1, "unit": "kV"}
